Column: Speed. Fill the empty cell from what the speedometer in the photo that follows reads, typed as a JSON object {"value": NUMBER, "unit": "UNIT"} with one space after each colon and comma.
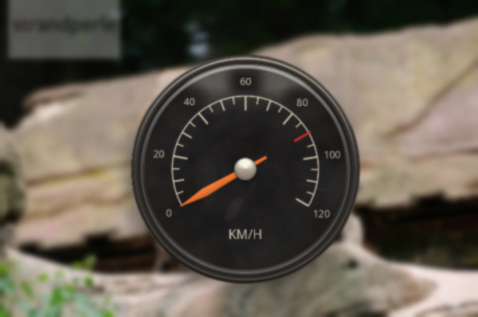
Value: {"value": 0, "unit": "km/h"}
